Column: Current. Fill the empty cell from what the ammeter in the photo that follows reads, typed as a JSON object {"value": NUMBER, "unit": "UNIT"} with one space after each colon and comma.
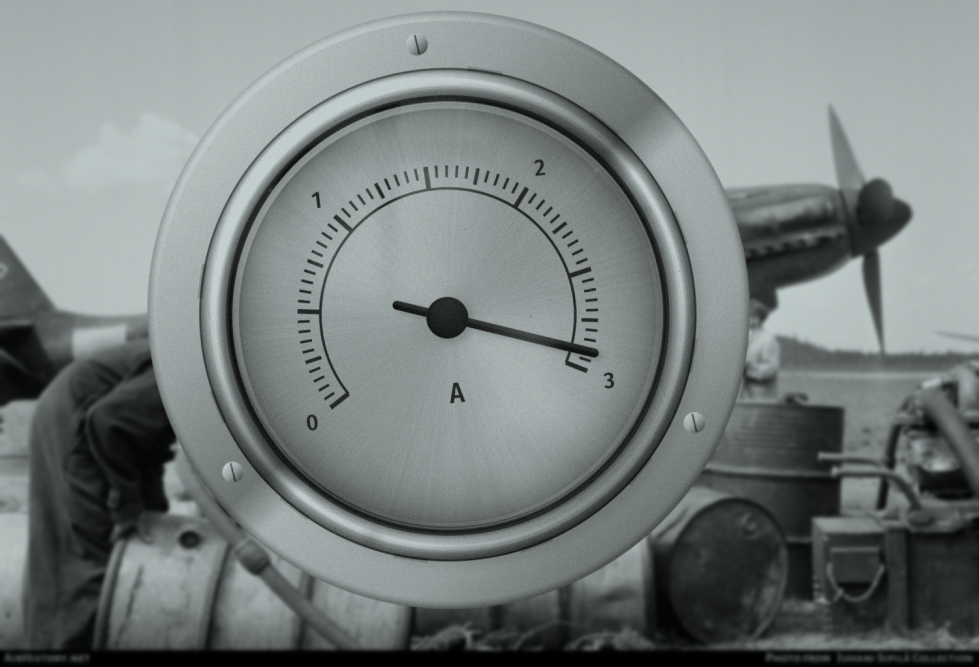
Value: {"value": 2.9, "unit": "A"}
